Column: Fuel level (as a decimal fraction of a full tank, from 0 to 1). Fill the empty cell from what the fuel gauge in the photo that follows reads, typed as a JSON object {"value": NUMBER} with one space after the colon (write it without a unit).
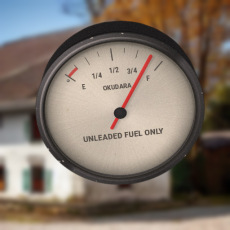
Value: {"value": 0.875}
